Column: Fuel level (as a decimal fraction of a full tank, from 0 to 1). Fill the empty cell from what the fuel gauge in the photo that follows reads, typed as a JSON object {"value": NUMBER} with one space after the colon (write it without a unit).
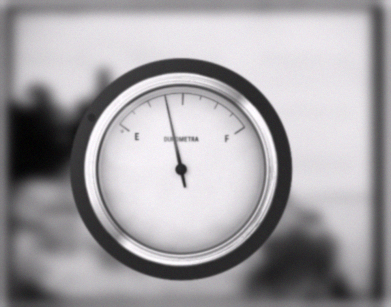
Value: {"value": 0.375}
